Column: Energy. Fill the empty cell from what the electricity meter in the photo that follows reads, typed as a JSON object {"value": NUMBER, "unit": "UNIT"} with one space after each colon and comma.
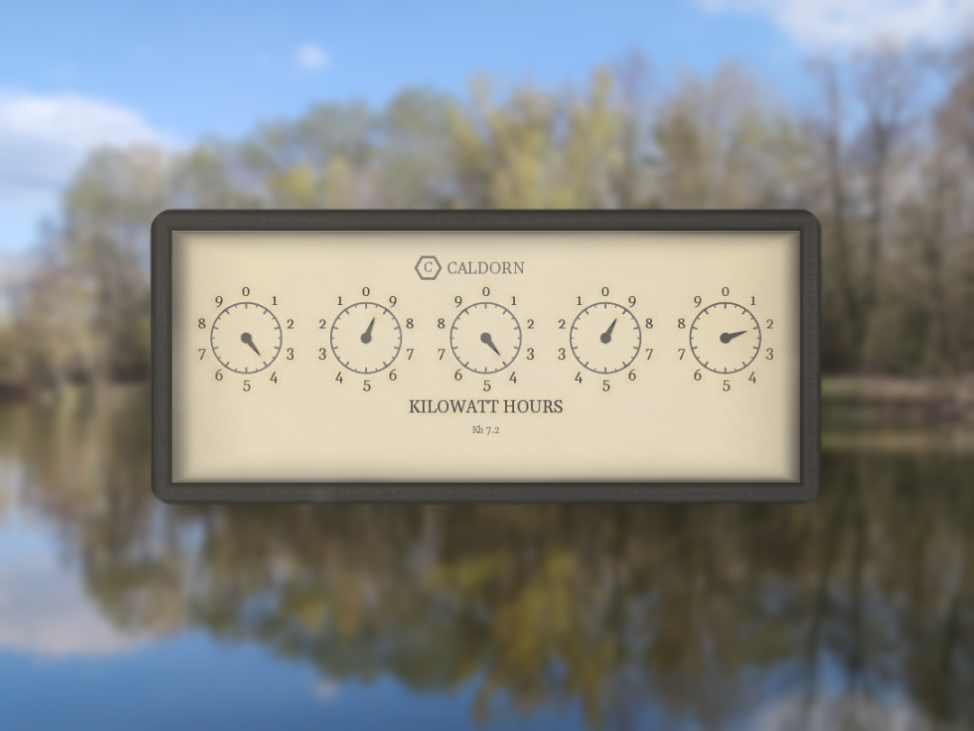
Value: {"value": 39392, "unit": "kWh"}
